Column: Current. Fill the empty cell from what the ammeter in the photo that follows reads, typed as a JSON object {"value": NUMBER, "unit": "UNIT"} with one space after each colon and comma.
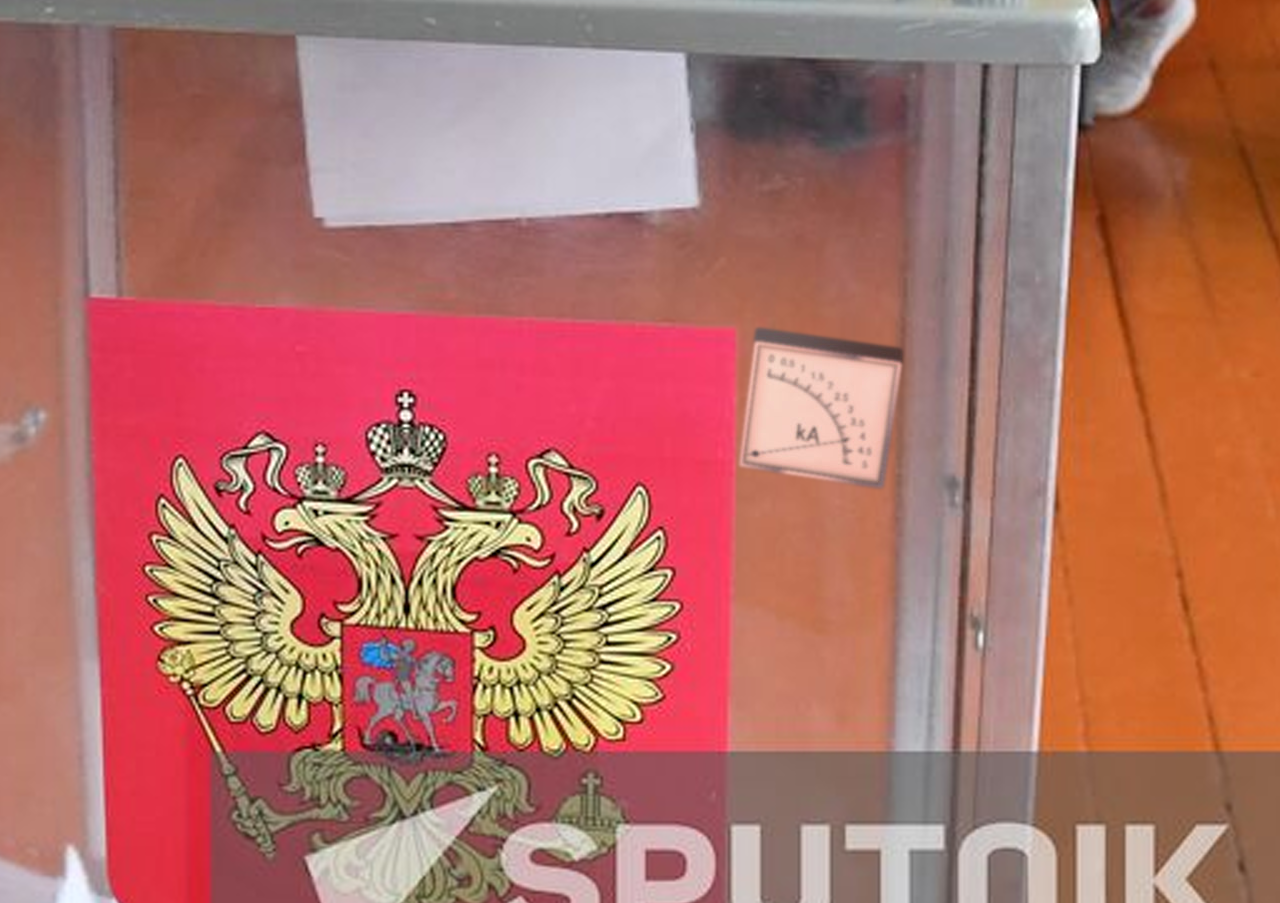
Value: {"value": 4, "unit": "kA"}
